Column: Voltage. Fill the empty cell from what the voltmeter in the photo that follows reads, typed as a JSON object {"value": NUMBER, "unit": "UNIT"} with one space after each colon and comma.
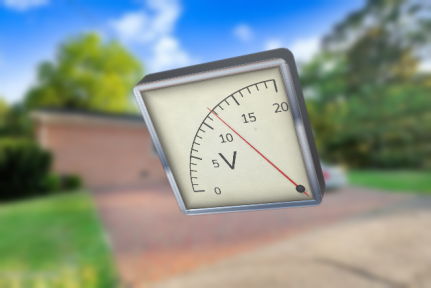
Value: {"value": 12, "unit": "V"}
